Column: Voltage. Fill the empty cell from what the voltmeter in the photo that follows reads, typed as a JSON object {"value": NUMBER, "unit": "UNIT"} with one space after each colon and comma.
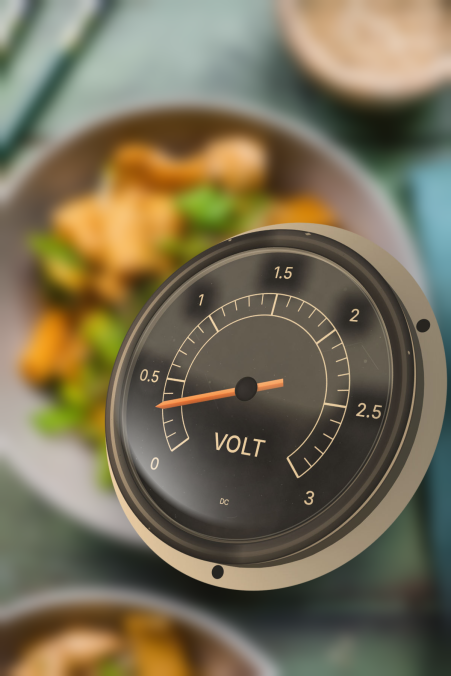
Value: {"value": 0.3, "unit": "V"}
